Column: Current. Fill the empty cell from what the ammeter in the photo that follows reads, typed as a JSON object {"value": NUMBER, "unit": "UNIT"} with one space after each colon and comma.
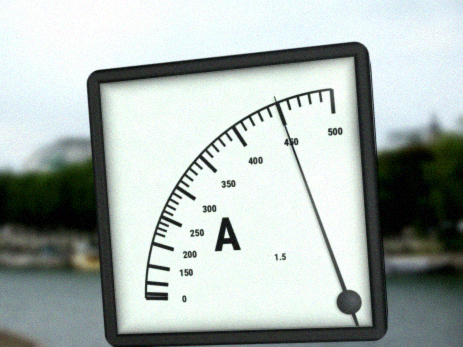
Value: {"value": 450, "unit": "A"}
